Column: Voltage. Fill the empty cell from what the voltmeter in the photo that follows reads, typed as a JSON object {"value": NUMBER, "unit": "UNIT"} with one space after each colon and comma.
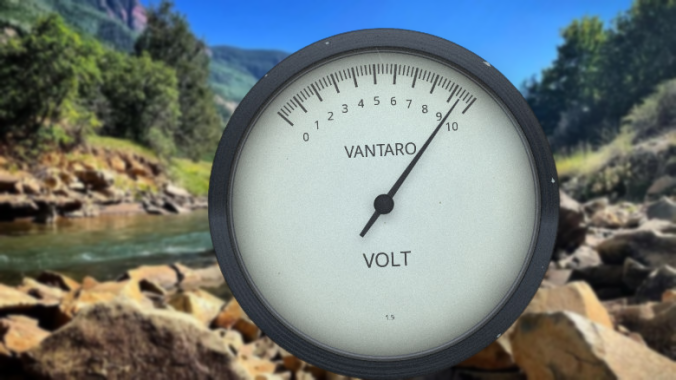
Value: {"value": 9.4, "unit": "V"}
